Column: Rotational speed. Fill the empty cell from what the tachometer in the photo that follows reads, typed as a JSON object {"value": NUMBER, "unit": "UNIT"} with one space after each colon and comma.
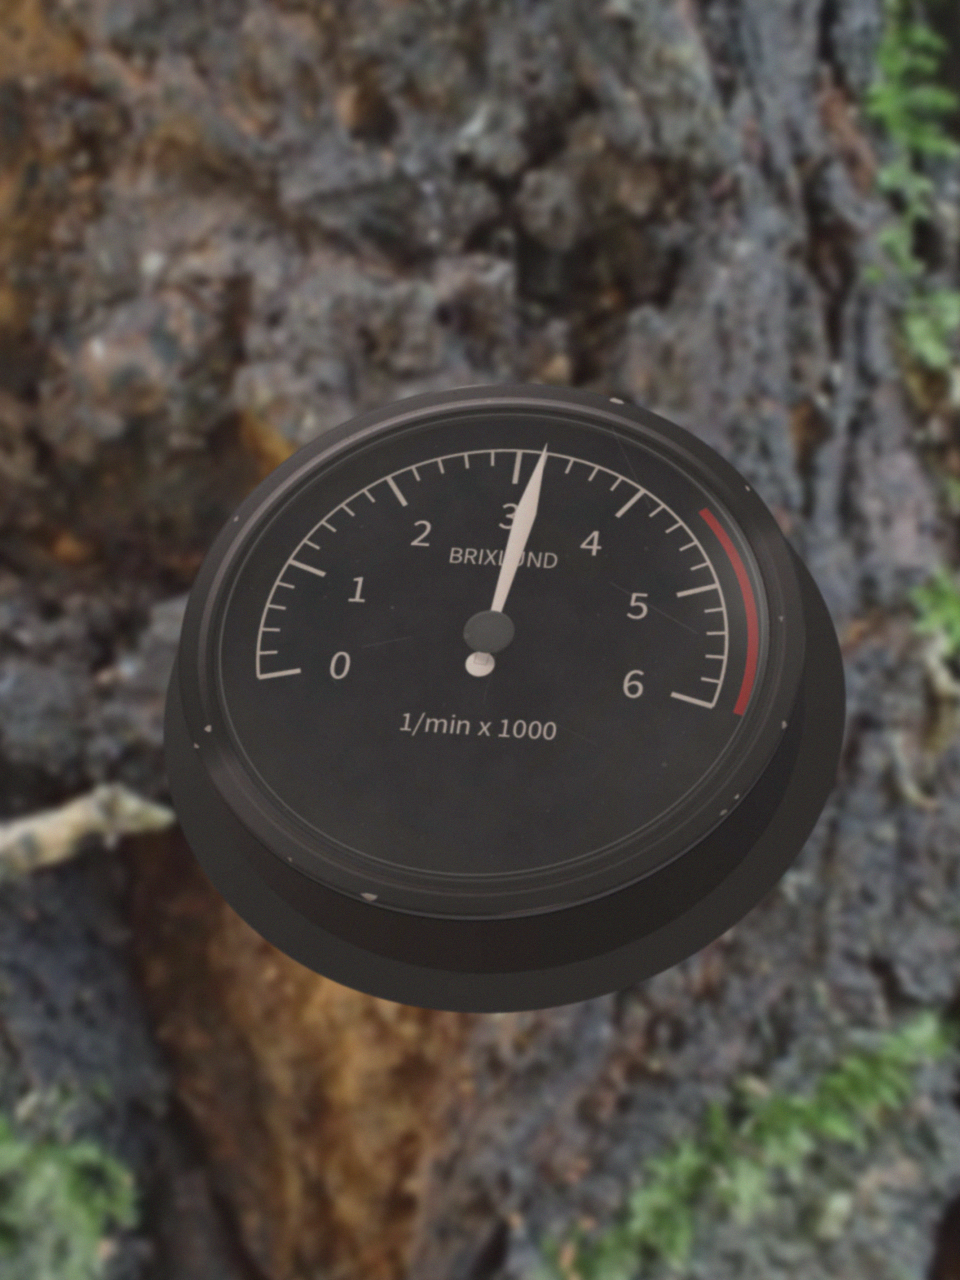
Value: {"value": 3200, "unit": "rpm"}
